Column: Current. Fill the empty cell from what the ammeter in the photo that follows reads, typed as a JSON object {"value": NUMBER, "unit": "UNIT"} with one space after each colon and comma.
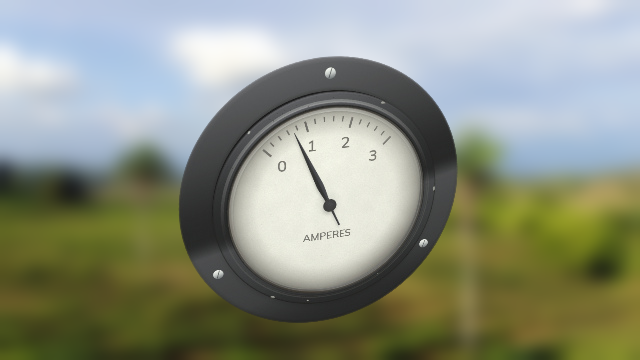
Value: {"value": 0.7, "unit": "A"}
